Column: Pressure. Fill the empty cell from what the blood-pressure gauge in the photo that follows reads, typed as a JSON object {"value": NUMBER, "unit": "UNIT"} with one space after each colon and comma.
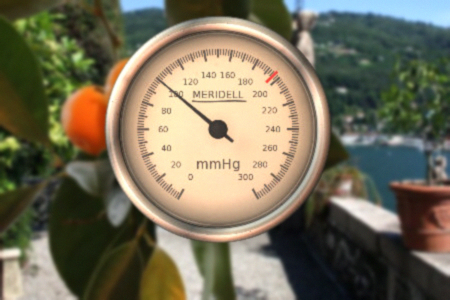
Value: {"value": 100, "unit": "mmHg"}
